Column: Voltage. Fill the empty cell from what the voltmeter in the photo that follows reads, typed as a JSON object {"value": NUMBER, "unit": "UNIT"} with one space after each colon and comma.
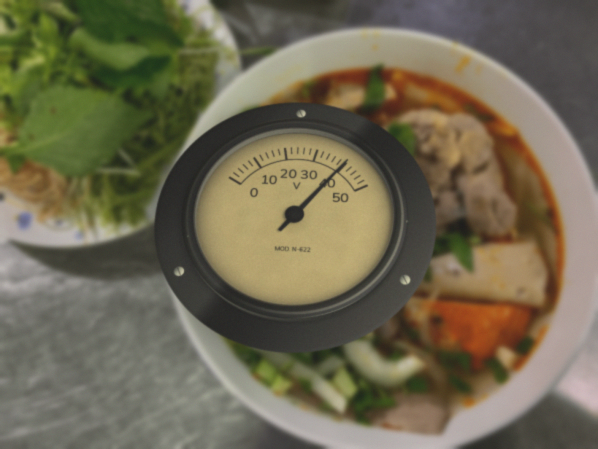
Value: {"value": 40, "unit": "V"}
